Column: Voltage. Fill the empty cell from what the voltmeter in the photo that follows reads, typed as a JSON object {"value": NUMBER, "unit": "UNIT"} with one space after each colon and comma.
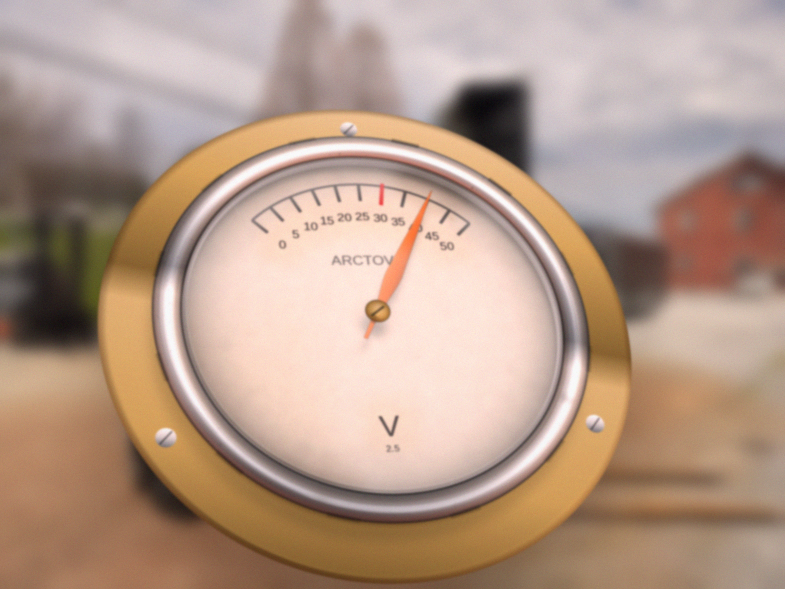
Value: {"value": 40, "unit": "V"}
